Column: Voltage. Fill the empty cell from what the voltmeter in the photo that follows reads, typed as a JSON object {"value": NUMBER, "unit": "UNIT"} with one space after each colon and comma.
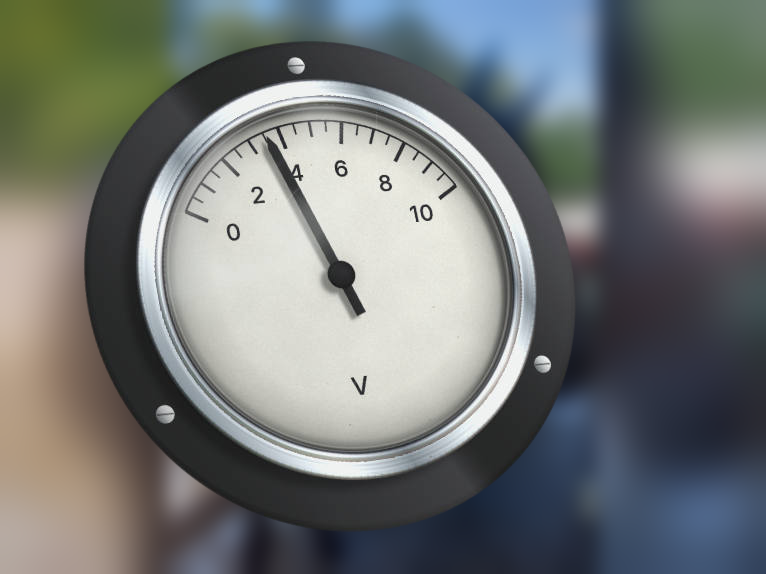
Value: {"value": 3.5, "unit": "V"}
